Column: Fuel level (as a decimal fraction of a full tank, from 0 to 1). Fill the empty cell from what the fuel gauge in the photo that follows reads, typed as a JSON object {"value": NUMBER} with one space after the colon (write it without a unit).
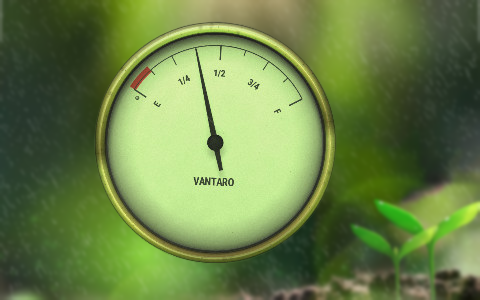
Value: {"value": 0.375}
